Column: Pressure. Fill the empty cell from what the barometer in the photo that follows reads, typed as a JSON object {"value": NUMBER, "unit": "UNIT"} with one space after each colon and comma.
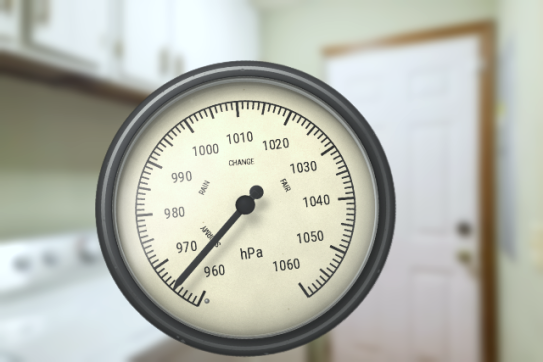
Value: {"value": 965, "unit": "hPa"}
